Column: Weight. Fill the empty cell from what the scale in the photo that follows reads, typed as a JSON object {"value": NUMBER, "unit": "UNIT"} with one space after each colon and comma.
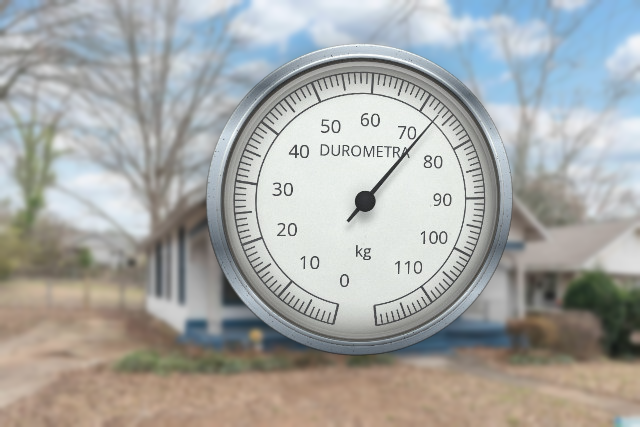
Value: {"value": 73, "unit": "kg"}
